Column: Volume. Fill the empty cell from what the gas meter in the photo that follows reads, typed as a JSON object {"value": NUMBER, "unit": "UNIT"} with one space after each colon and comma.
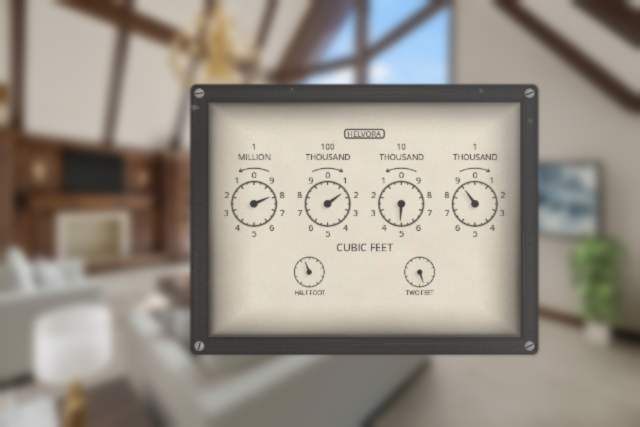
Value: {"value": 814900, "unit": "ft³"}
